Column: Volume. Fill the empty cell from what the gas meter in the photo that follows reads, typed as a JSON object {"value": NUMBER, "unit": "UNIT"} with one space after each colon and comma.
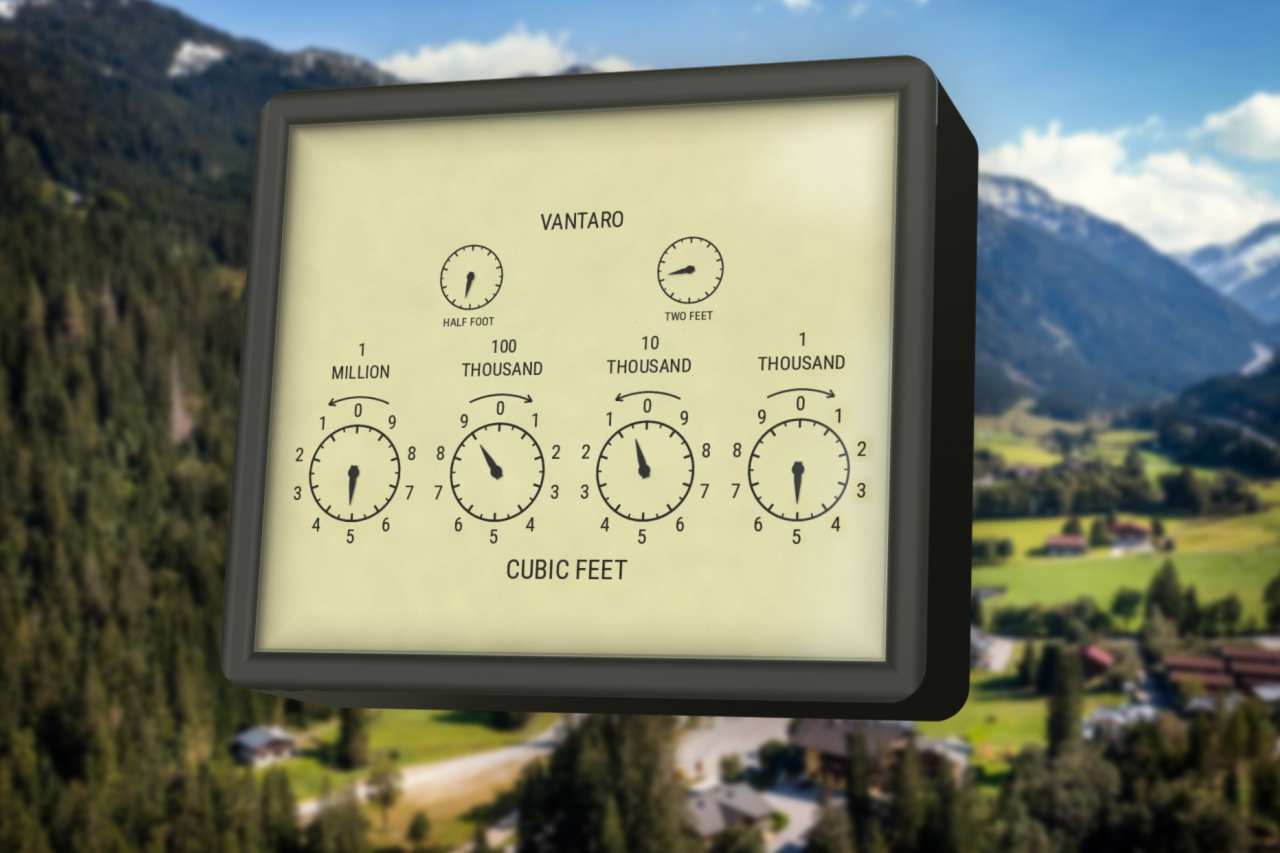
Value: {"value": 490500, "unit": "ft³"}
